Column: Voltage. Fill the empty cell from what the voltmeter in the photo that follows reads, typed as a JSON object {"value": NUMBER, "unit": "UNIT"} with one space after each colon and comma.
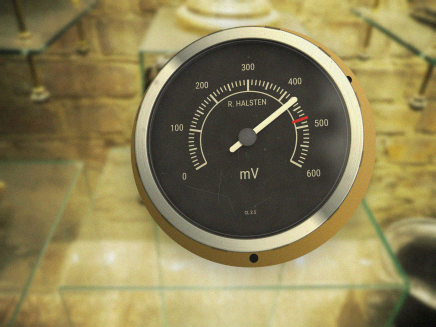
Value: {"value": 430, "unit": "mV"}
